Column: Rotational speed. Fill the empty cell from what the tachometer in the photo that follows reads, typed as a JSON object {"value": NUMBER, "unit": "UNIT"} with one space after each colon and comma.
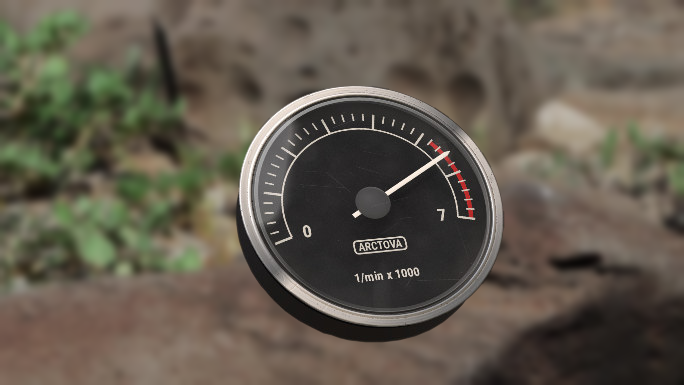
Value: {"value": 5600, "unit": "rpm"}
